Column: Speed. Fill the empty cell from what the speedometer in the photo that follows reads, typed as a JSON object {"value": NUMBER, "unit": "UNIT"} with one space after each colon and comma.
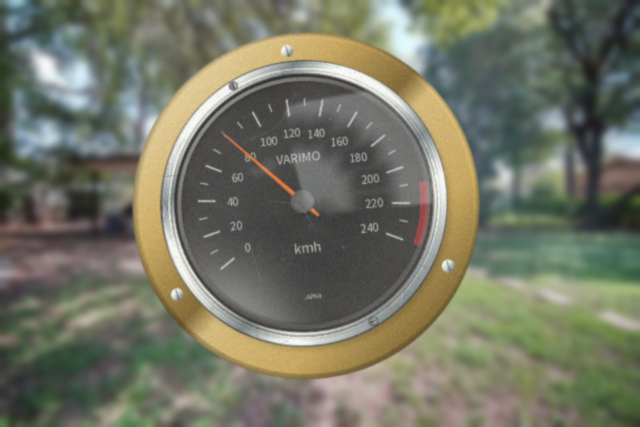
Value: {"value": 80, "unit": "km/h"}
